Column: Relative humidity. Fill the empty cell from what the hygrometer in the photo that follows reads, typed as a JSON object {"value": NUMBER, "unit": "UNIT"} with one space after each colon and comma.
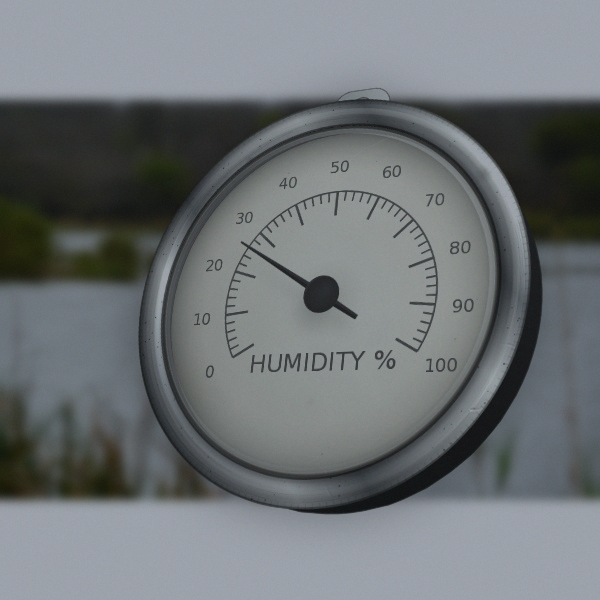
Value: {"value": 26, "unit": "%"}
